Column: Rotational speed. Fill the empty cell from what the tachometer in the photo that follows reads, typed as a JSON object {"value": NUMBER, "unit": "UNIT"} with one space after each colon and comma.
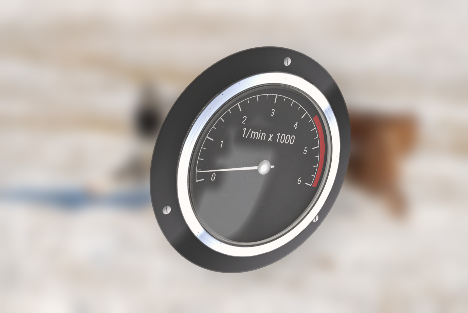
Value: {"value": 250, "unit": "rpm"}
